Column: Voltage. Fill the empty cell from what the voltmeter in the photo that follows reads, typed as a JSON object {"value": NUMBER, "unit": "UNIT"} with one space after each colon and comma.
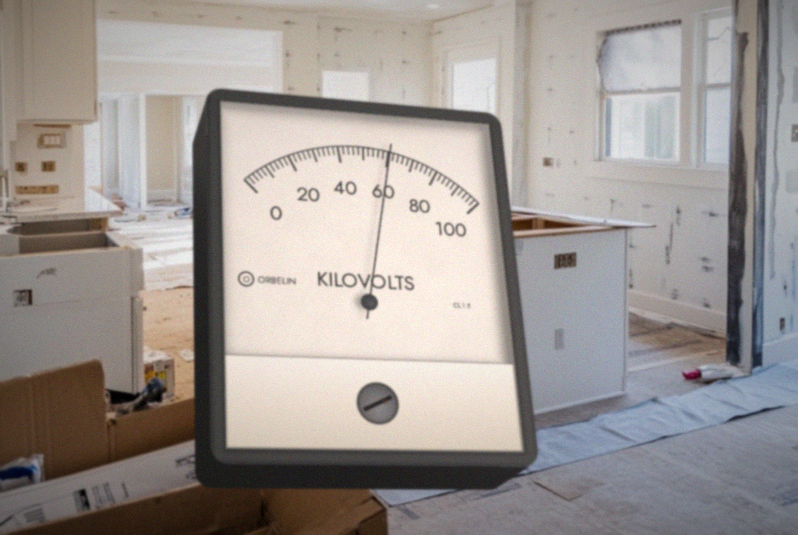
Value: {"value": 60, "unit": "kV"}
